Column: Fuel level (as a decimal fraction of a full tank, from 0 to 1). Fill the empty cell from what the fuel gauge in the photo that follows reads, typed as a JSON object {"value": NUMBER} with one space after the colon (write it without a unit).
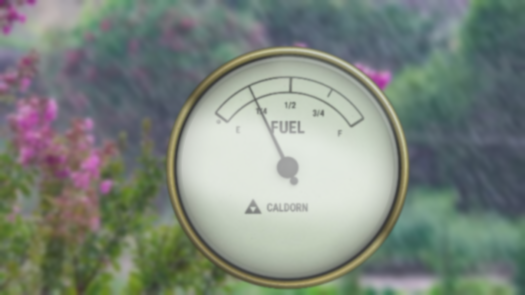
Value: {"value": 0.25}
